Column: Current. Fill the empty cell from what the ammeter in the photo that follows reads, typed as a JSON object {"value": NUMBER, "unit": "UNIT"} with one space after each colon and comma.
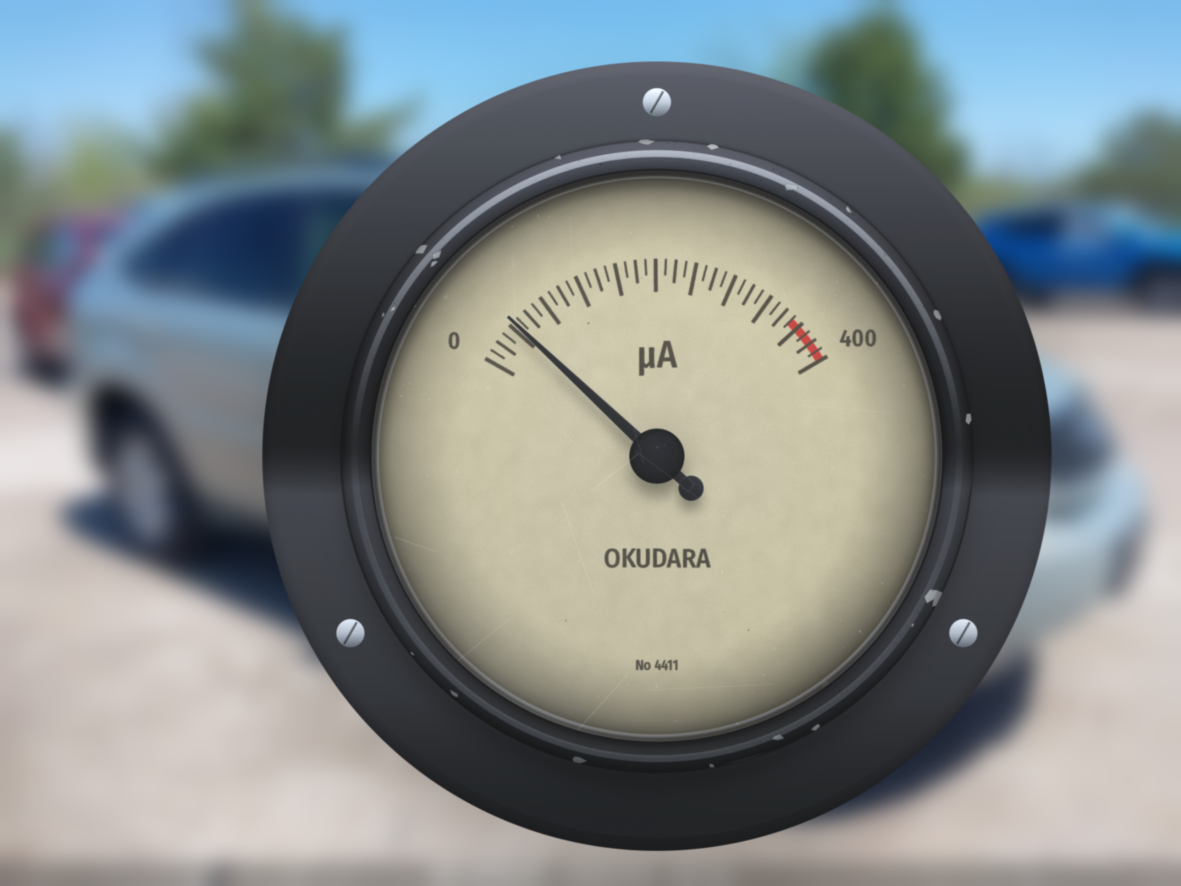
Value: {"value": 45, "unit": "µA"}
